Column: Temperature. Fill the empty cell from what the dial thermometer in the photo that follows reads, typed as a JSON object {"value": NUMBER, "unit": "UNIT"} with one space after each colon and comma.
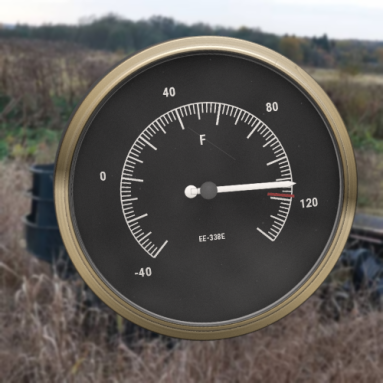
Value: {"value": 112, "unit": "°F"}
